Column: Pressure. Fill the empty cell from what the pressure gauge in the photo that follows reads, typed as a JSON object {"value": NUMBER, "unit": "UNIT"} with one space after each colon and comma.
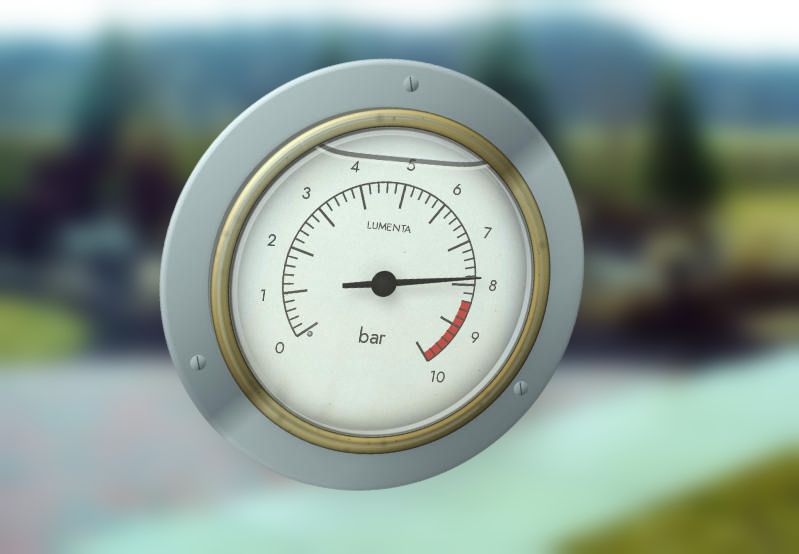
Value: {"value": 7.8, "unit": "bar"}
